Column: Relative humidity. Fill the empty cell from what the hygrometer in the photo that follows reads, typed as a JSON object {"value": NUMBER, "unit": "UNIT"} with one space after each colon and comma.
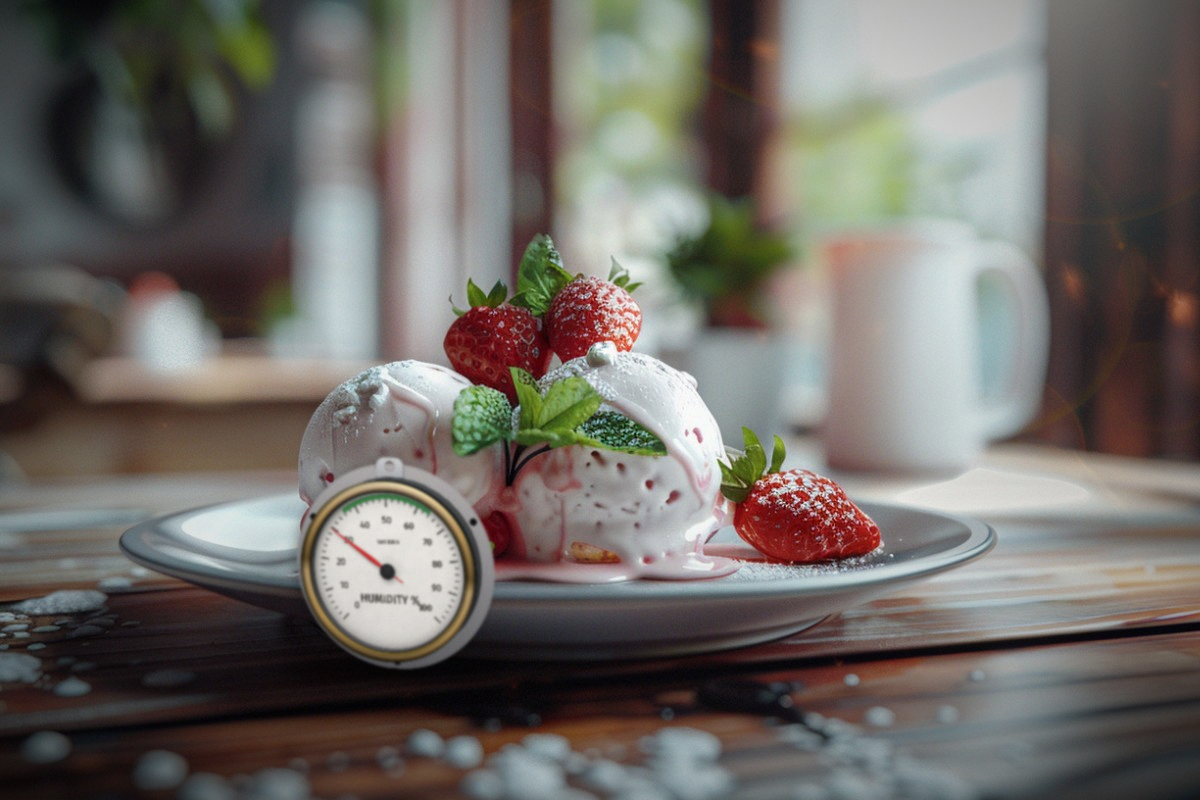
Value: {"value": 30, "unit": "%"}
